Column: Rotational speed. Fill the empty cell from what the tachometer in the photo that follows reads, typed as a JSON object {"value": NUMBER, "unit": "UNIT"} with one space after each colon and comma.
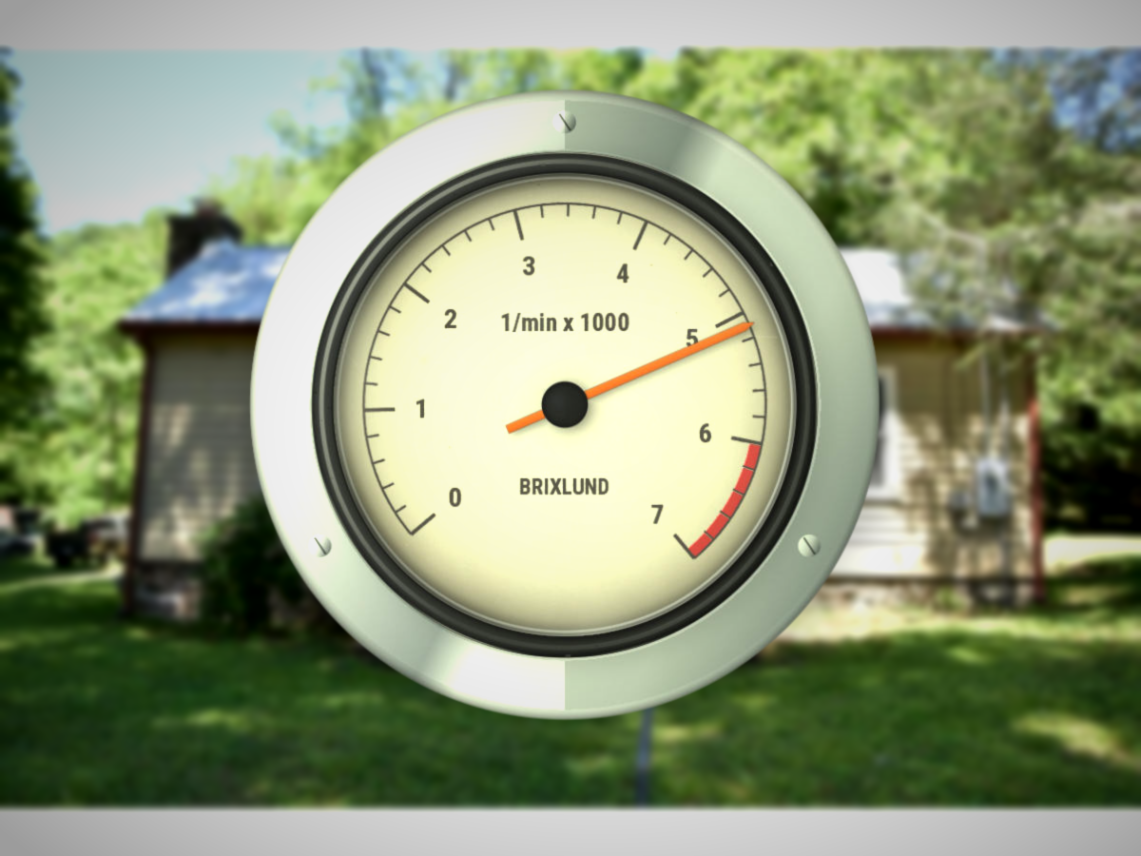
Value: {"value": 5100, "unit": "rpm"}
